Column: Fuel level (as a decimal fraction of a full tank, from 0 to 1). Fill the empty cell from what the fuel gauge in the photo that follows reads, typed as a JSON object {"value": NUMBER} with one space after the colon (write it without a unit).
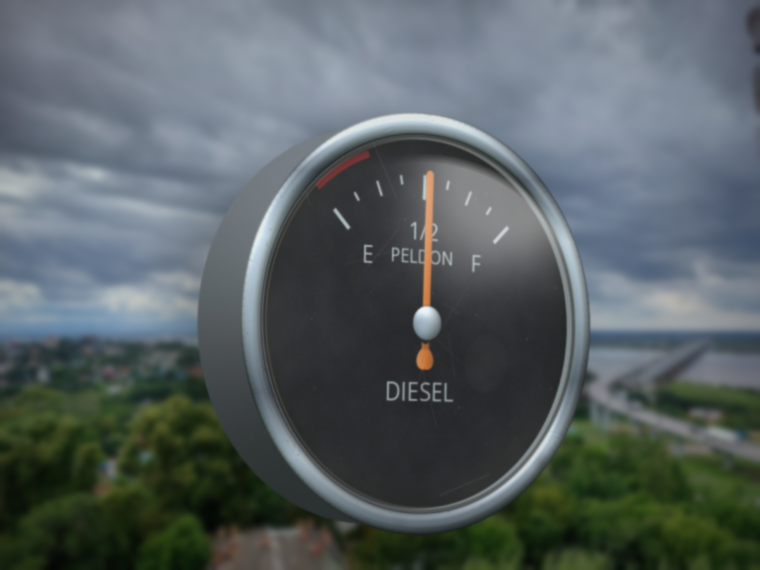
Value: {"value": 0.5}
